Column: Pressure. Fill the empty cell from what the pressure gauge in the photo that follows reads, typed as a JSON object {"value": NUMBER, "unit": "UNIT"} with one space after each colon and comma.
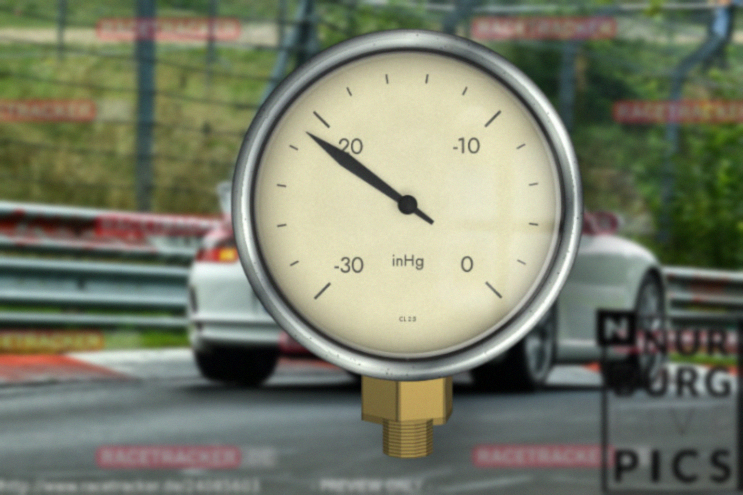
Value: {"value": -21, "unit": "inHg"}
